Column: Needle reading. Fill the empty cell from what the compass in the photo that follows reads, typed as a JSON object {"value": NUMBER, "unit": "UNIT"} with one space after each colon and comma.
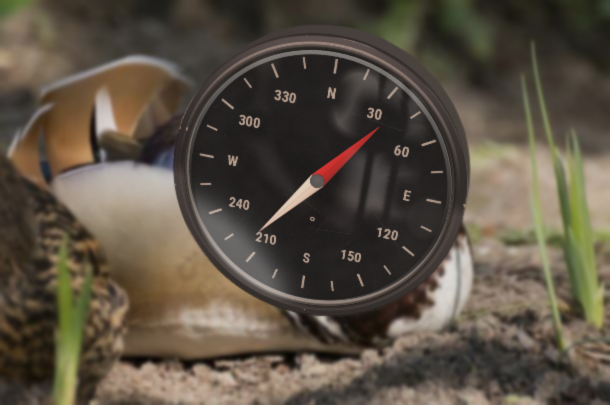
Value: {"value": 37.5, "unit": "°"}
